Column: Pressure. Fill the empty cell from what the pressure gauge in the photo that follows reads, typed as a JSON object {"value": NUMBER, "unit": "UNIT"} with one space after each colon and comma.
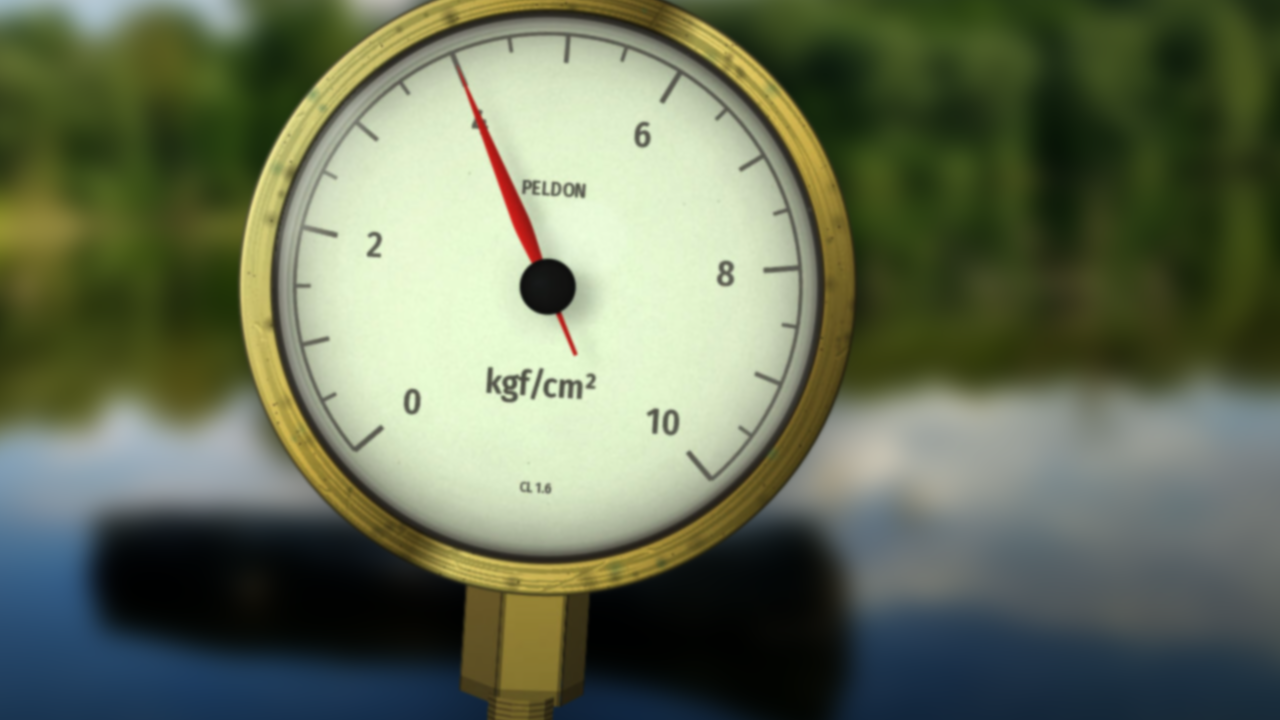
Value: {"value": 4, "unit": "kg/cm²"}
